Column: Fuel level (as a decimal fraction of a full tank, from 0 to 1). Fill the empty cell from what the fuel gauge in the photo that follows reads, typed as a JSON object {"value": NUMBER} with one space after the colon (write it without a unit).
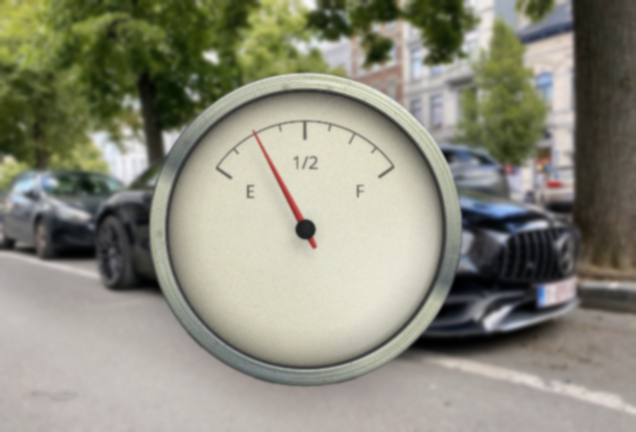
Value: {"value": 0.25}
